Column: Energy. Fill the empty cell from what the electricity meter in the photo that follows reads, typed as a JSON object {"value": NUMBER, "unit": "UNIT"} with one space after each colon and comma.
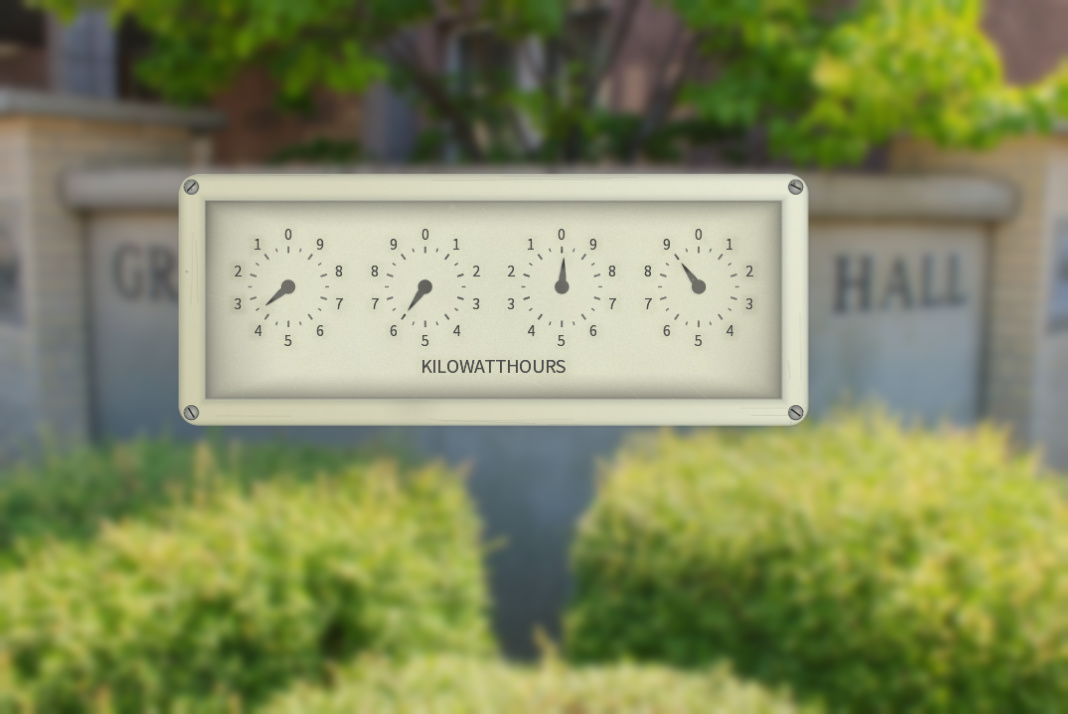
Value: {"value": 3599, "unit": "kWh"}
